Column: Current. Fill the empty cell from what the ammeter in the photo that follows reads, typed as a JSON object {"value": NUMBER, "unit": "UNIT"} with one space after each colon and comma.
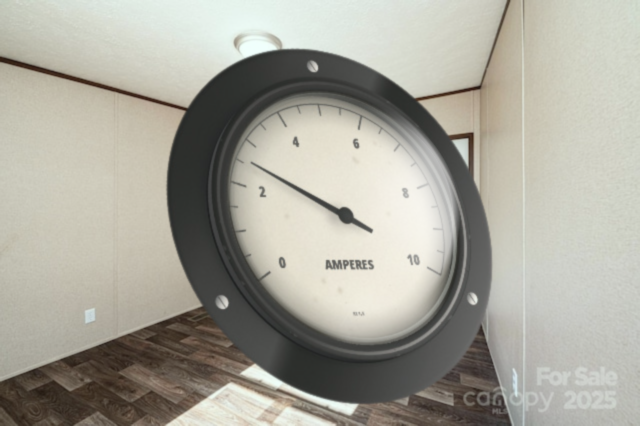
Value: {"value": 2.5, "unit": "A"}
